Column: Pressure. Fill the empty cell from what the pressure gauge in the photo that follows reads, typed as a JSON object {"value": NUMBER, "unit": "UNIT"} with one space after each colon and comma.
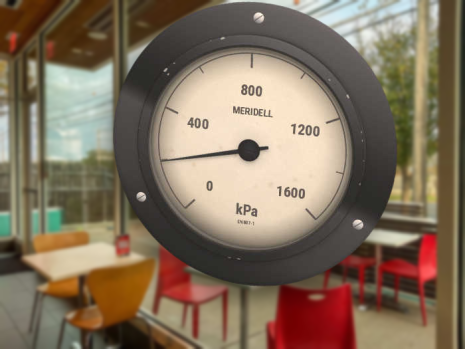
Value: {"value": 200, "unit": "kPa"}
